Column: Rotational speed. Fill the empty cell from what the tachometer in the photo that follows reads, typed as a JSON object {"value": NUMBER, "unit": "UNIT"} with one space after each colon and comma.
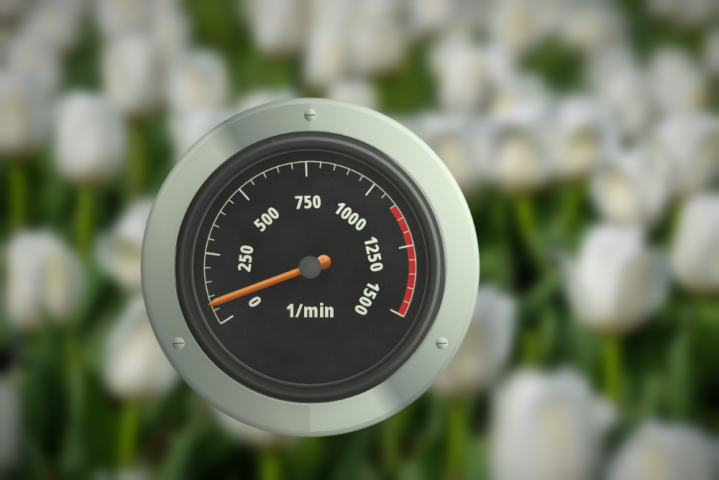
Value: {"value": 75, "unit": "rpm"}
